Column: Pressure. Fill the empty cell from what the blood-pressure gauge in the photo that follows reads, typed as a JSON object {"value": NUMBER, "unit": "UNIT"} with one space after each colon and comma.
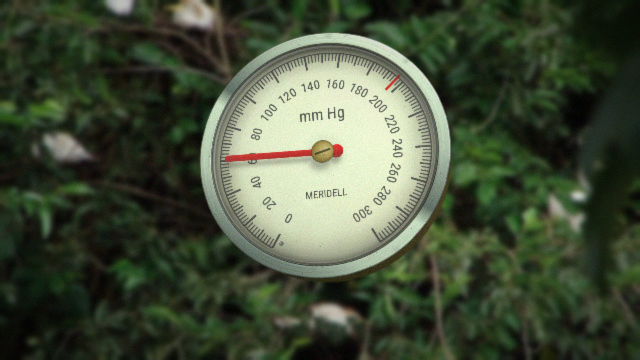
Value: {"value": 60, "unit": "mmHg"}
